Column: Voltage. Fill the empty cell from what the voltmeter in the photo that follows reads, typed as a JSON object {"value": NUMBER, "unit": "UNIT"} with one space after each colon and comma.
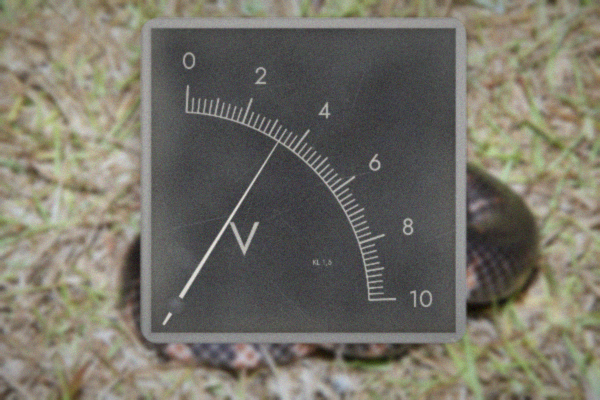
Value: {"value": 3.4, "unit": "V"}
